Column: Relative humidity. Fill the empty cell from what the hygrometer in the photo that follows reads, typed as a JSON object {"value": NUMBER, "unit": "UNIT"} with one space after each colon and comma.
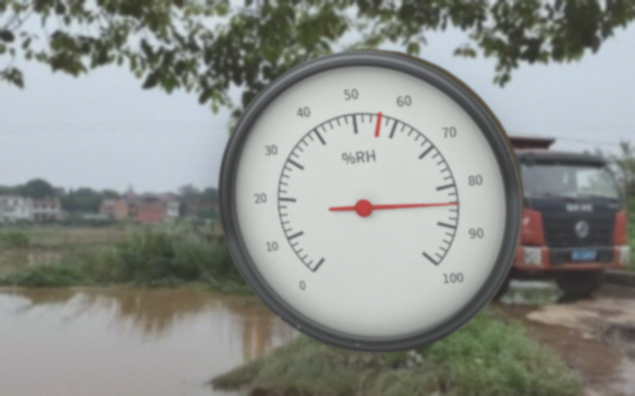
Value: {"value": 84, "unit": "%"}
